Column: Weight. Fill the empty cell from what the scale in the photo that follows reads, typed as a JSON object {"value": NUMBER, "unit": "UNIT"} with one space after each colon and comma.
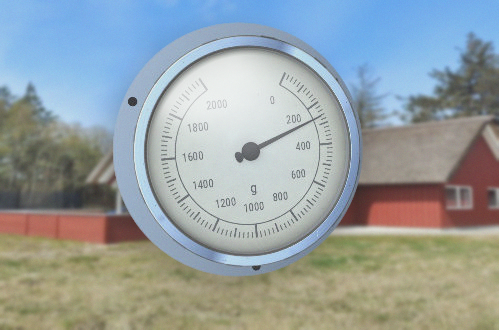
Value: {"value": 260, "unit": "g"}
